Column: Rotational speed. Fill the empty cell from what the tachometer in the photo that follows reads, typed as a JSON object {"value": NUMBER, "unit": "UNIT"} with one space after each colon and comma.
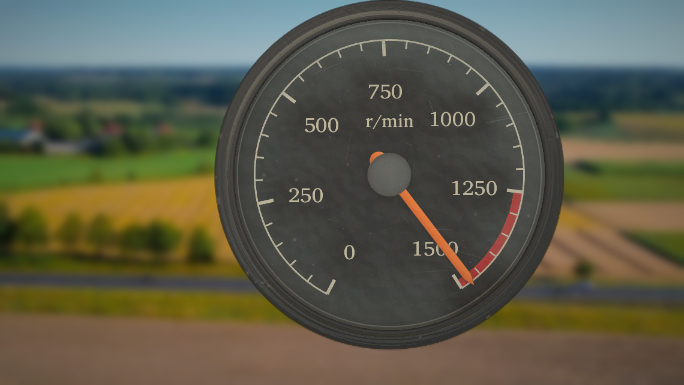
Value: {"value": 1475, "unit": "rpm"}
